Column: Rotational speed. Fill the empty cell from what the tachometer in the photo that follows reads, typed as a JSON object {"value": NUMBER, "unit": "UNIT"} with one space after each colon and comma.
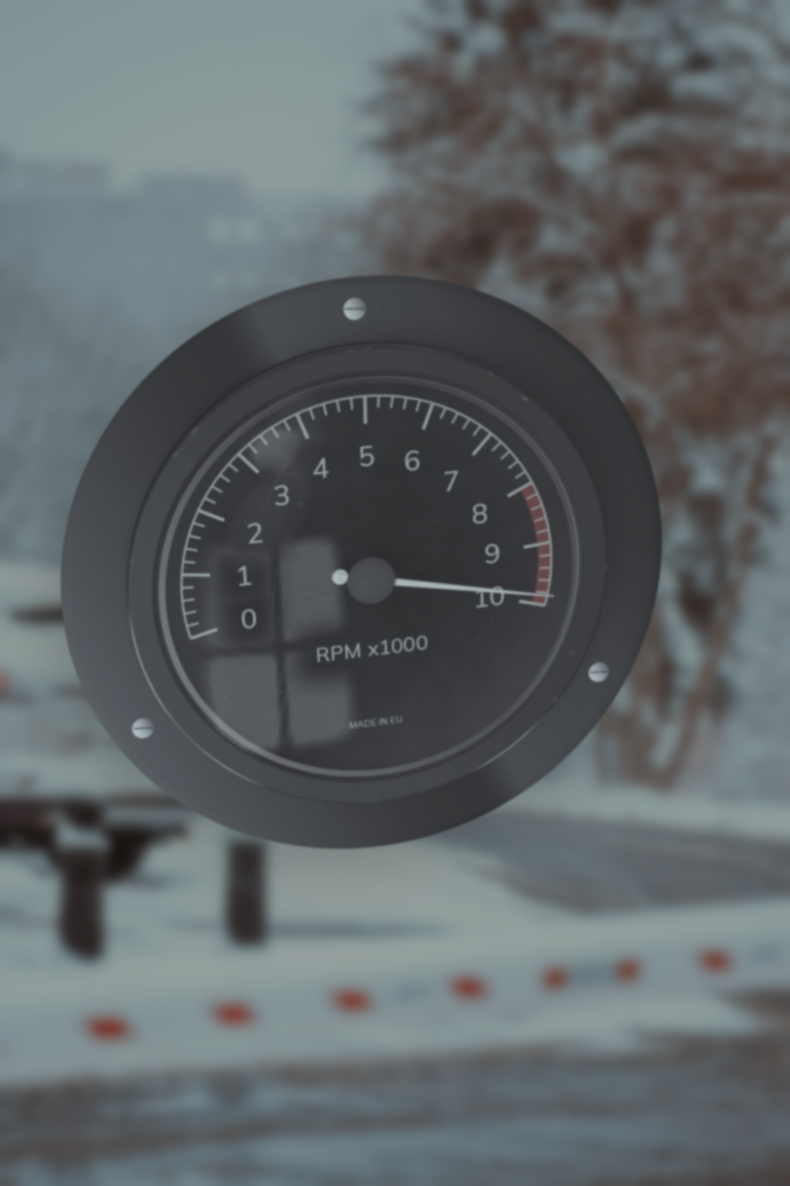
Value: {"value": 9800, "unit": "rpm"}
